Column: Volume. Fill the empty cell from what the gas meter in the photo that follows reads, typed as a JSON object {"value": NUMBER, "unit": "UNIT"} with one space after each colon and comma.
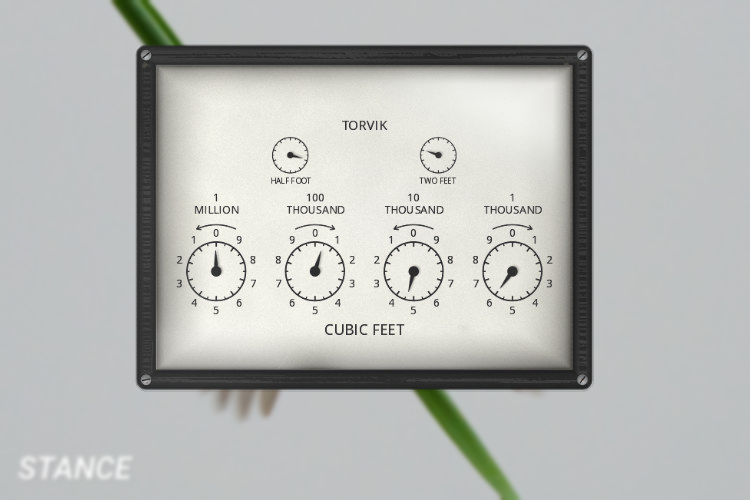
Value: {"value": 4600, "unit": "ft³"}
